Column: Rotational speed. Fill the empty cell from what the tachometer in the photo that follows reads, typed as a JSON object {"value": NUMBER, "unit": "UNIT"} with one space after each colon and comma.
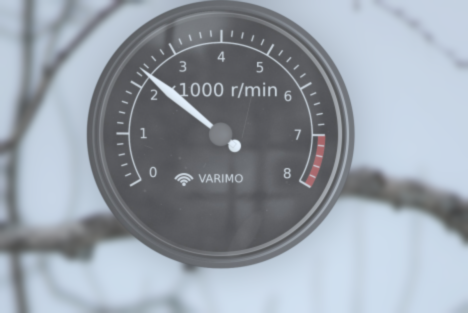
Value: {"value": 2300, "unit": "rpm"}
